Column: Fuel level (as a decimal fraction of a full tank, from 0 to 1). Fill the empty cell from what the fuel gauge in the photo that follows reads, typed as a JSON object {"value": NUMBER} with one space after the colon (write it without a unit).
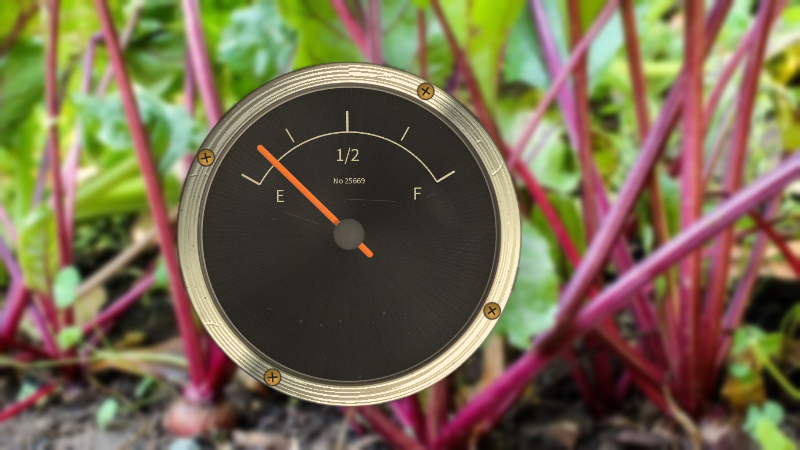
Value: {"value": 0.125}
